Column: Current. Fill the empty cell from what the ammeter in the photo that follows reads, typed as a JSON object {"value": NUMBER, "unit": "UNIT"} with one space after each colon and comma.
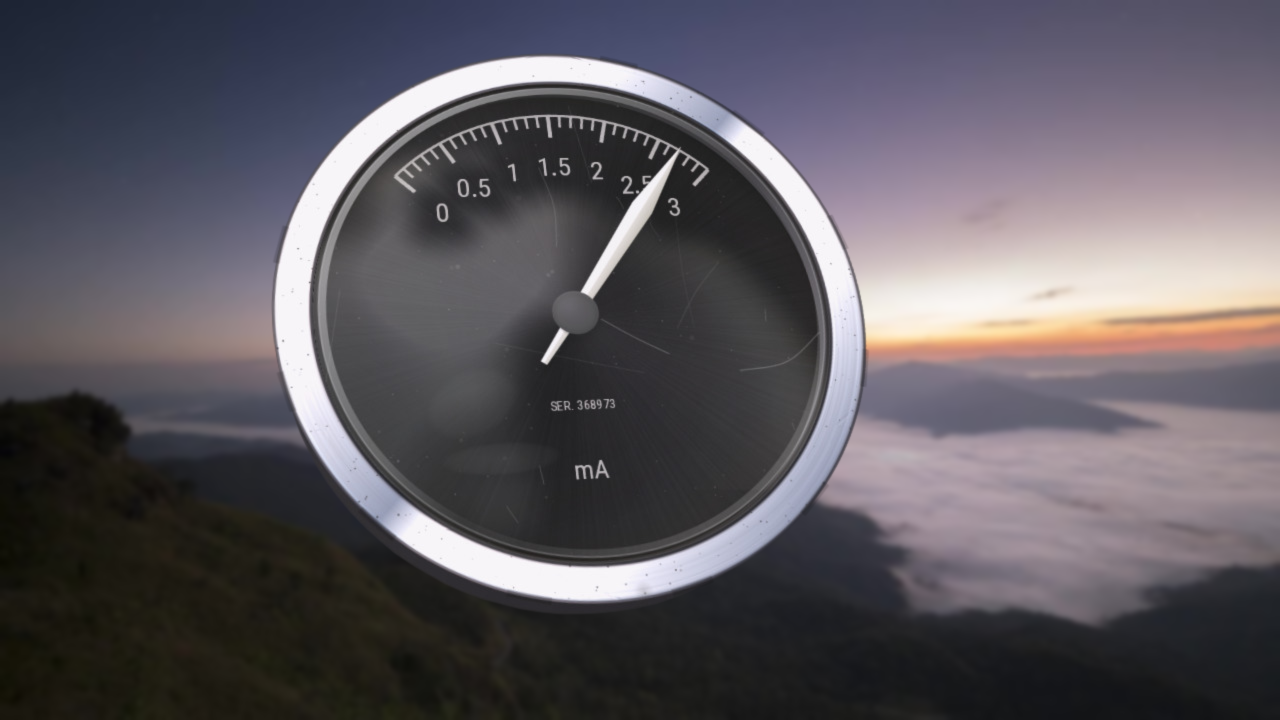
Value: {"value": 2.7, "unit": "mA"}
